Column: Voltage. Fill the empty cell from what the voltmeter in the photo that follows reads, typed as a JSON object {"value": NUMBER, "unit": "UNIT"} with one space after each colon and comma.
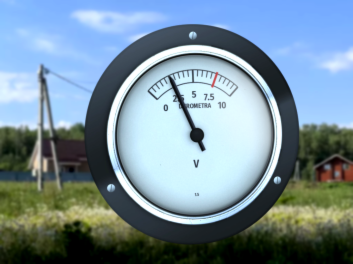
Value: {"value": 2.5, "unit": "V"}
